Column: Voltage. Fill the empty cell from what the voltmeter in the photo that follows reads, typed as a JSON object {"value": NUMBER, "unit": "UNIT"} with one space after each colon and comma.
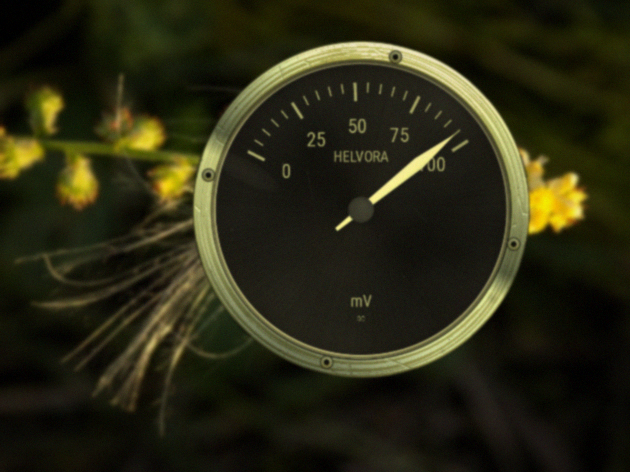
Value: {"value": 95, "unit": "mV"}
